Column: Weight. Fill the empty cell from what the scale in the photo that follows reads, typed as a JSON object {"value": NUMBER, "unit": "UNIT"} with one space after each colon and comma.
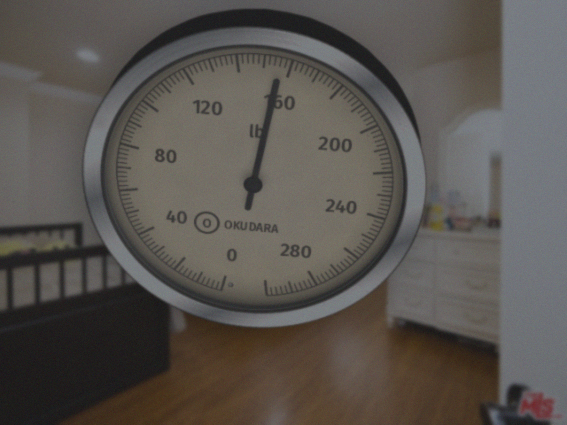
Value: {"value": 156, "unit": "lb"}
